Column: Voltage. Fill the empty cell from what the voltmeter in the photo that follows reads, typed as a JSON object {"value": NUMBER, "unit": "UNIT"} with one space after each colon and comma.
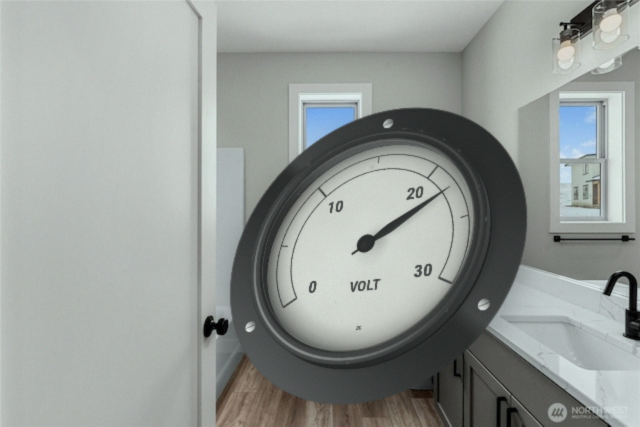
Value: {"value": 22.5, "unit": "V"}
